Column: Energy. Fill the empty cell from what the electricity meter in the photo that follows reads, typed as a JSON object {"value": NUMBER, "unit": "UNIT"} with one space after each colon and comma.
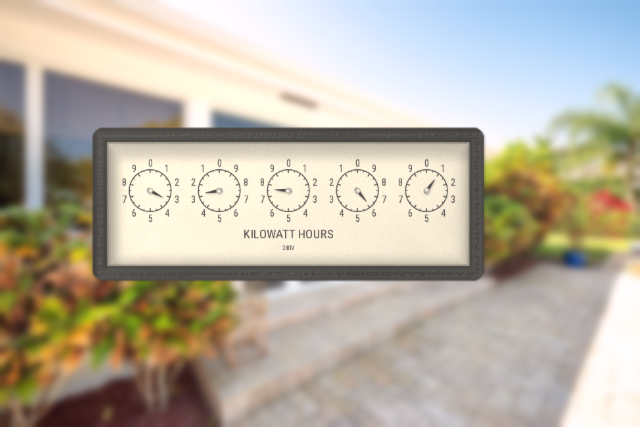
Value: {"value": 32761, "unit": "kWh"}
